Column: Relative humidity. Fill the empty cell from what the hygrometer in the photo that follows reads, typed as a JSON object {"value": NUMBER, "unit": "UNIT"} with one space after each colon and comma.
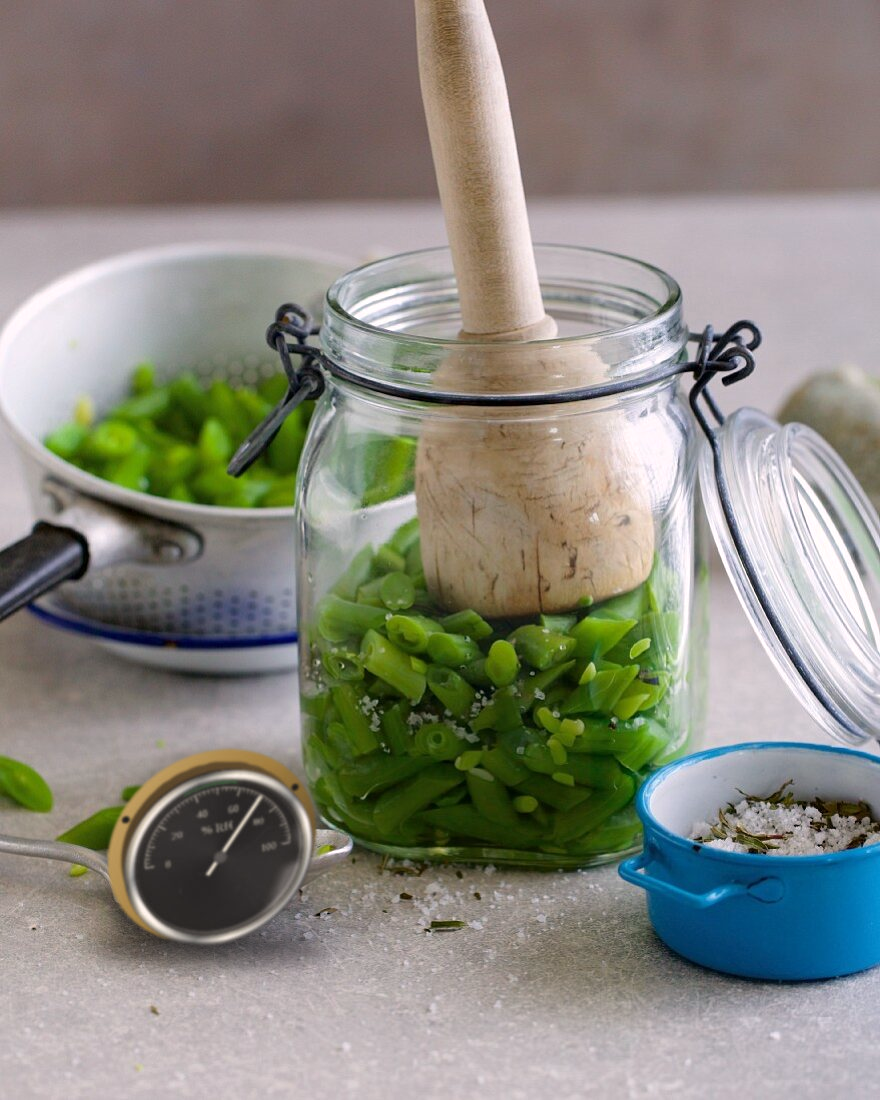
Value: {"value": 70, "unit": "%"}
